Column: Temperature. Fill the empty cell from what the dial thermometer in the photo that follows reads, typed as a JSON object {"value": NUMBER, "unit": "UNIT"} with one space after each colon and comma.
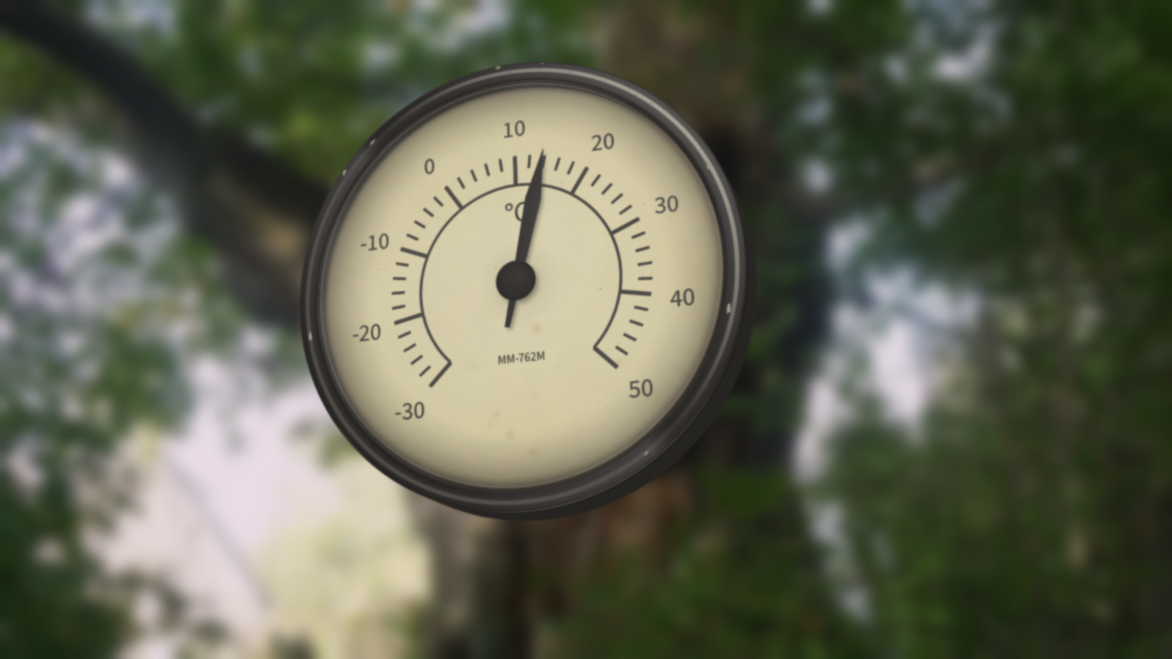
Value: {"value": 14, "unit": "°C"}
